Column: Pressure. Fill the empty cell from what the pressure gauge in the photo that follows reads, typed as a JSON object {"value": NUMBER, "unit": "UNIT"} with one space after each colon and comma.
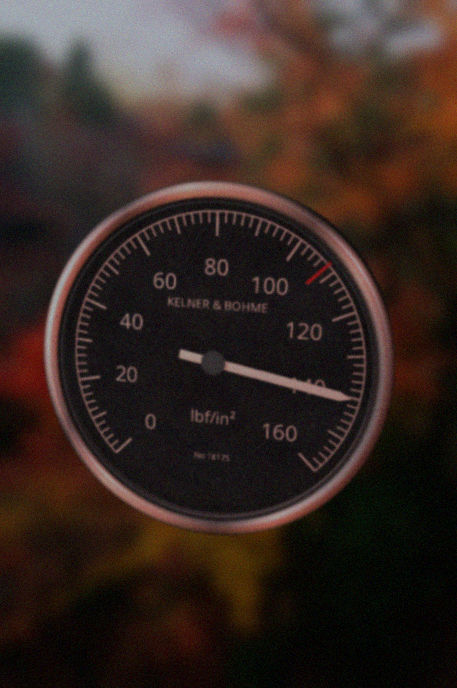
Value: {"value": 140, "unit": "psi"}
